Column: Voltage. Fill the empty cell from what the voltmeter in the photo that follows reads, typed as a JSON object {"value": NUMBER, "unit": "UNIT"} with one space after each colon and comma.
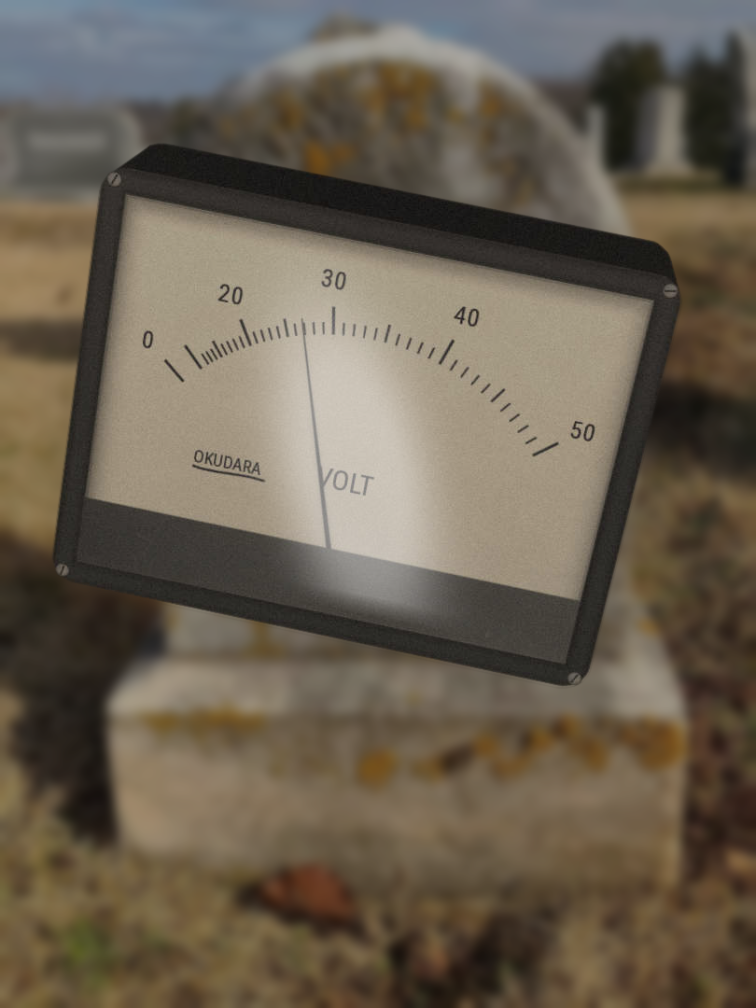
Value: {"value": 27, "unit": "V"}
